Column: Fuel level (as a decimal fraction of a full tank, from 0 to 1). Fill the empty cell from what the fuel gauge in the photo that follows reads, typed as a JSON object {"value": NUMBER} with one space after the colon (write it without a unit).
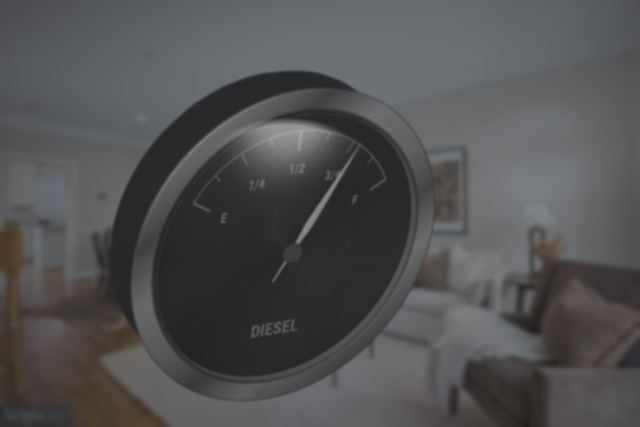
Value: {"value": 0.75}
